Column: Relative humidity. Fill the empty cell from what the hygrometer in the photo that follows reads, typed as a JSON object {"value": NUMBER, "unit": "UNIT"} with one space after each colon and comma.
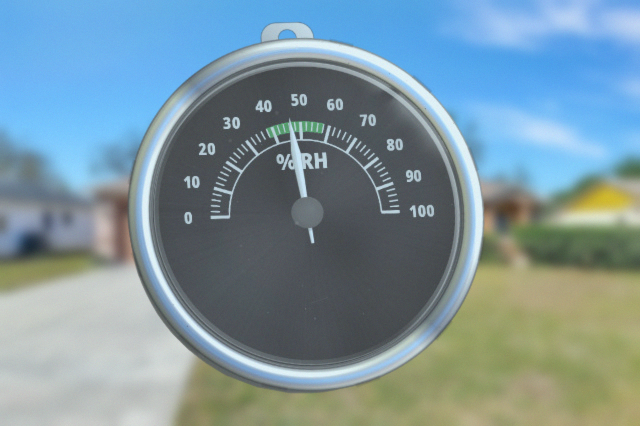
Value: {"value": 46, "unit": "%"}
